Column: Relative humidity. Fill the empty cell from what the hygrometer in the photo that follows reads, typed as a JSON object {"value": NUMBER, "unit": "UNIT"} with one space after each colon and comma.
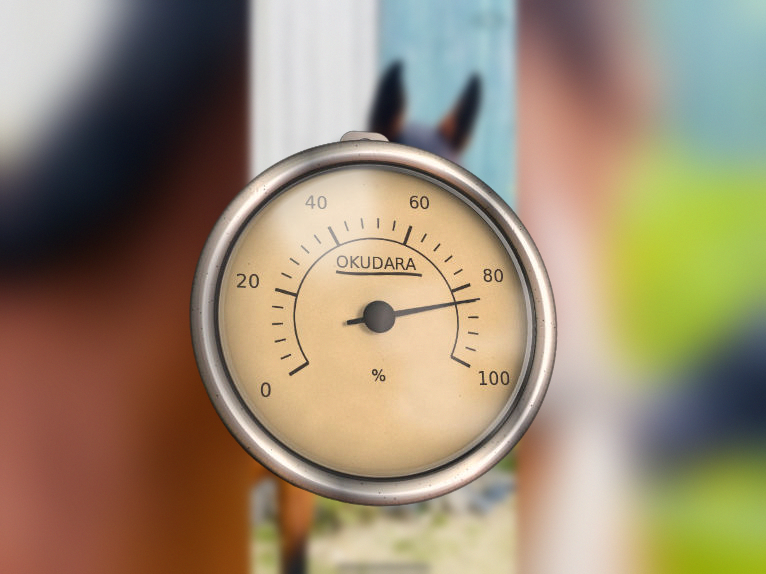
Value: {"value": 84, "unit": "%"}
